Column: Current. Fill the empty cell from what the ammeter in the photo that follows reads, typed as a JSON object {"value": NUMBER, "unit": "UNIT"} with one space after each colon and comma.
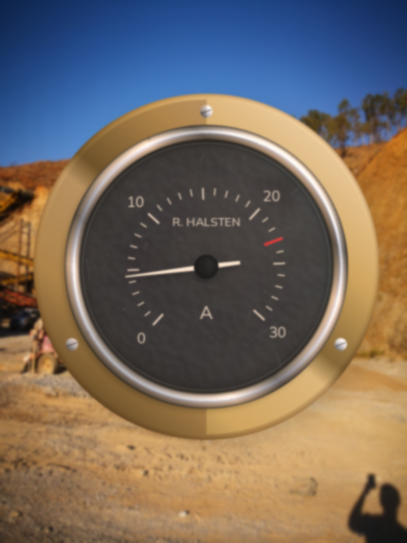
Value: {"value": 4.5, "unit": "A"}
